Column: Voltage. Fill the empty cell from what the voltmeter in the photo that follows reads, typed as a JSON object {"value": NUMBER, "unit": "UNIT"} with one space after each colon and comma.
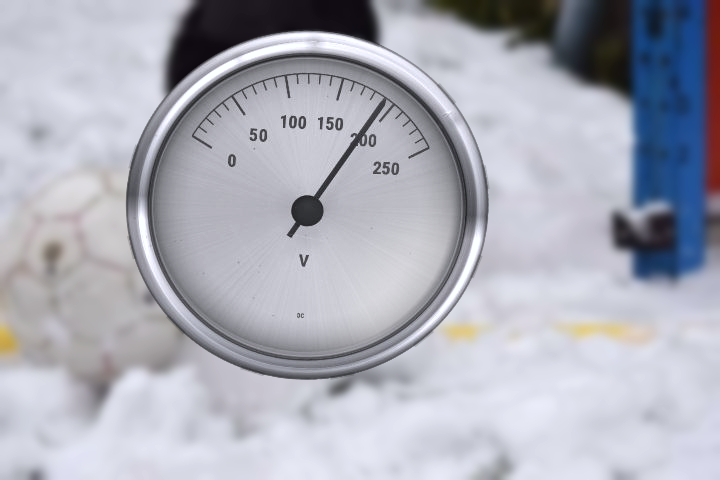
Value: {"value": 190, "unit": "V"}
